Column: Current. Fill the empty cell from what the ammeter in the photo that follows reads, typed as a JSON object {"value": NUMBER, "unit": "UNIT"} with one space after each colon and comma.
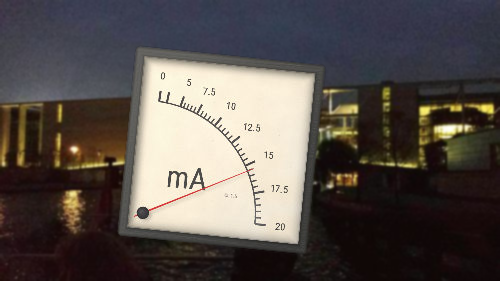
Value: {"value": 15.5, "unit": "mA"}
